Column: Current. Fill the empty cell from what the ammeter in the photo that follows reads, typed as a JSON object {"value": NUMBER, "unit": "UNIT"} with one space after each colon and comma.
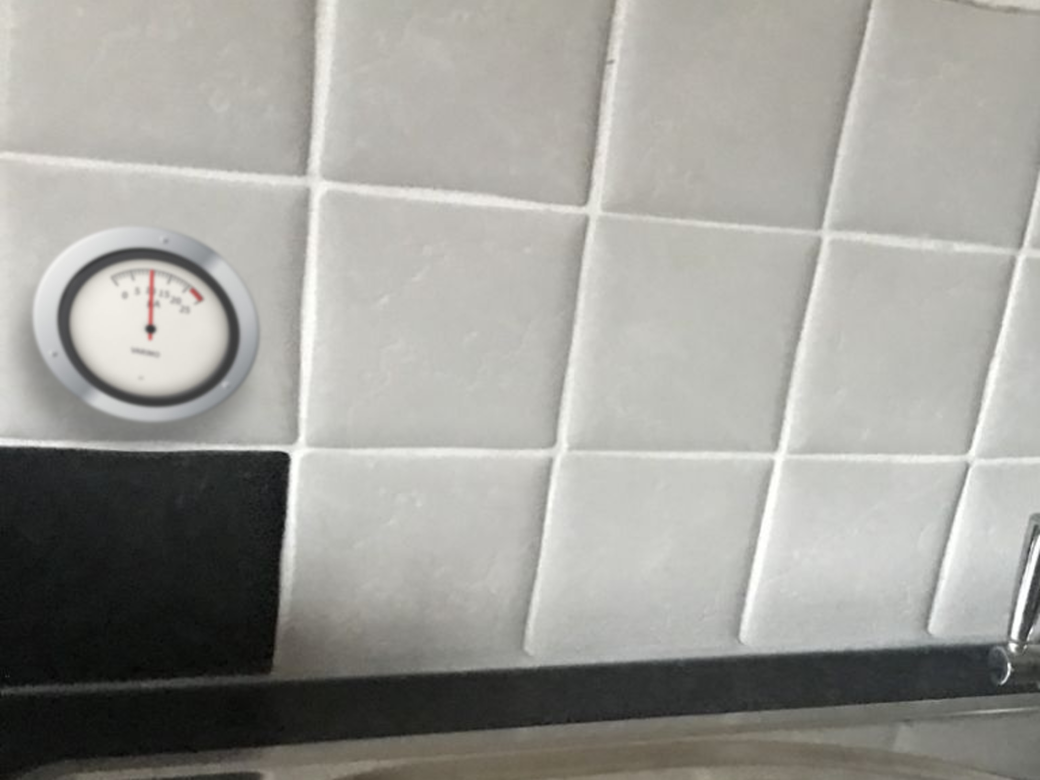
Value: {"value": 10, "unit": "µA"}
